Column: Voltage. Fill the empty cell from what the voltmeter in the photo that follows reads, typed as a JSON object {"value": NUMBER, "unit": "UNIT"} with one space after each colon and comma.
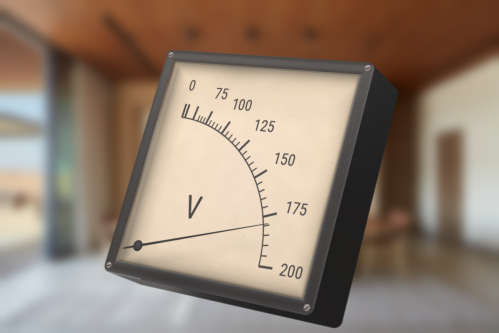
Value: {"value": 180, "unit": "V"}
